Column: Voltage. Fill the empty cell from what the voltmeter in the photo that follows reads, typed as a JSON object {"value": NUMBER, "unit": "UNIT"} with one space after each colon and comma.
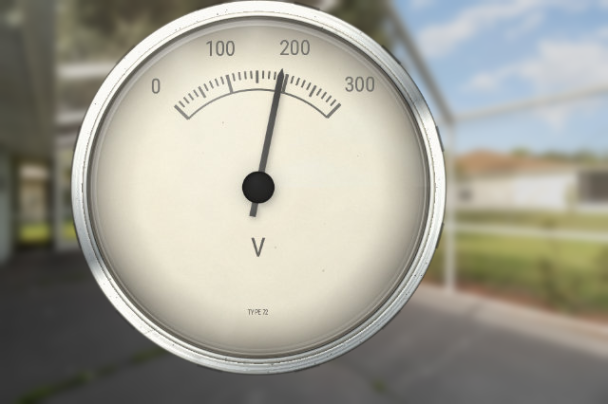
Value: {"value": 190, "unit": "V"}
